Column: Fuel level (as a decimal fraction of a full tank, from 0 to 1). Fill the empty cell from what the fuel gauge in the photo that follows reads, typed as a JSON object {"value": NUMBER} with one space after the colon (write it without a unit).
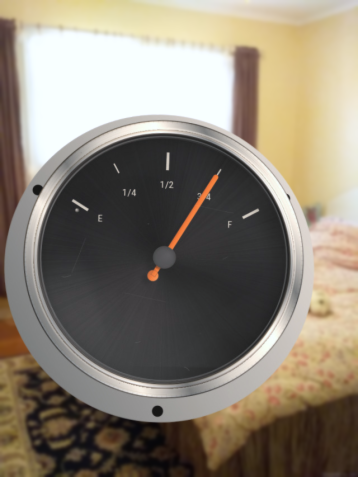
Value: {"value": 0.75}
